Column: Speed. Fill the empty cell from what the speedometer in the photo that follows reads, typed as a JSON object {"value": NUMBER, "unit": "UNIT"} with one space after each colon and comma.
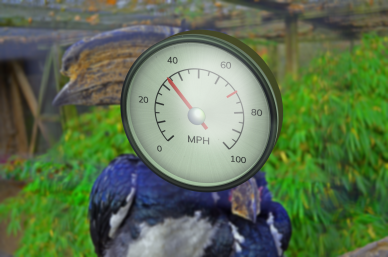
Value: {"value": 35, "unit": "mph"}
